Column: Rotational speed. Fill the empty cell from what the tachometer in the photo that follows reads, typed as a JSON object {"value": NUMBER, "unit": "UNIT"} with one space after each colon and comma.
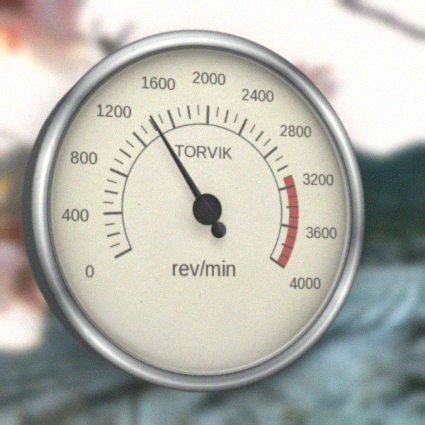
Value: {"value": 1400, "unit": "rpm"}
